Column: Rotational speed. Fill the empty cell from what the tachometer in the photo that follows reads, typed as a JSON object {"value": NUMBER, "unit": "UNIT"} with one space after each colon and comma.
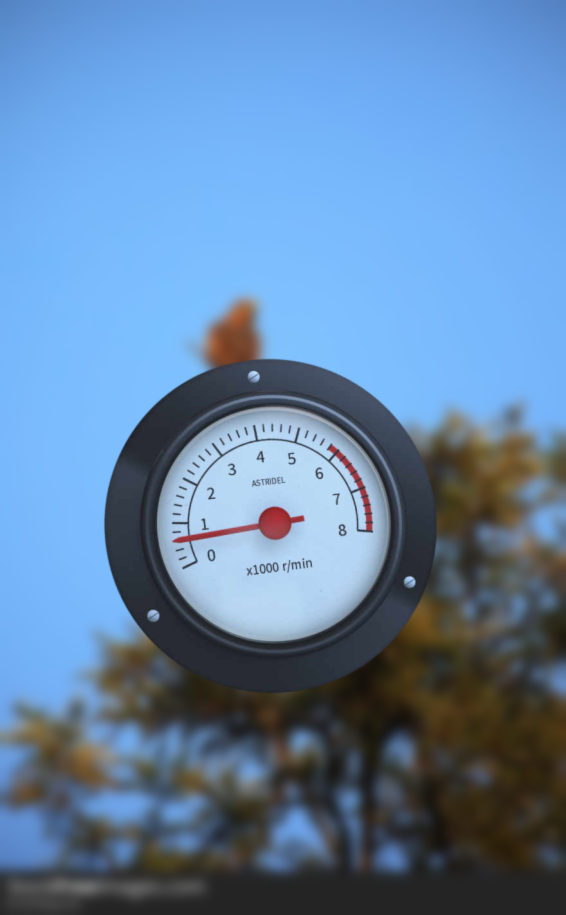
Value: {"value": 600, "unit": "rpm"}
